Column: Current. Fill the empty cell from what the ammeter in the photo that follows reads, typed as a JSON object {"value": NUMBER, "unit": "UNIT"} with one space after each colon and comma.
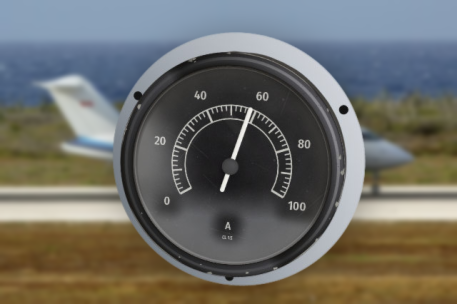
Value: {"value": 58, "unit": "A"}
